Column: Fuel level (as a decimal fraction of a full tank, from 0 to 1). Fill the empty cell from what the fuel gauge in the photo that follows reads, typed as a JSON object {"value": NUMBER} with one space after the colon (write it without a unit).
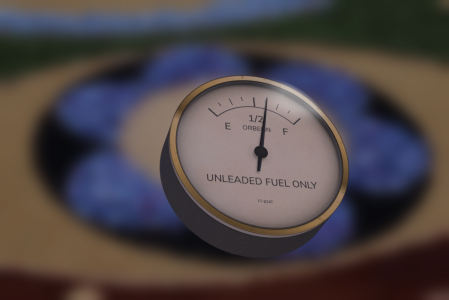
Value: {"value": 0.625}
